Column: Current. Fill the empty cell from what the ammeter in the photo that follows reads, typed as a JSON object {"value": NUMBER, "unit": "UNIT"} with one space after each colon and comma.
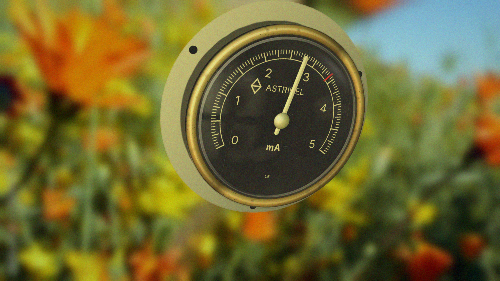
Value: {"value": 2.75, "unit": "mA"}
